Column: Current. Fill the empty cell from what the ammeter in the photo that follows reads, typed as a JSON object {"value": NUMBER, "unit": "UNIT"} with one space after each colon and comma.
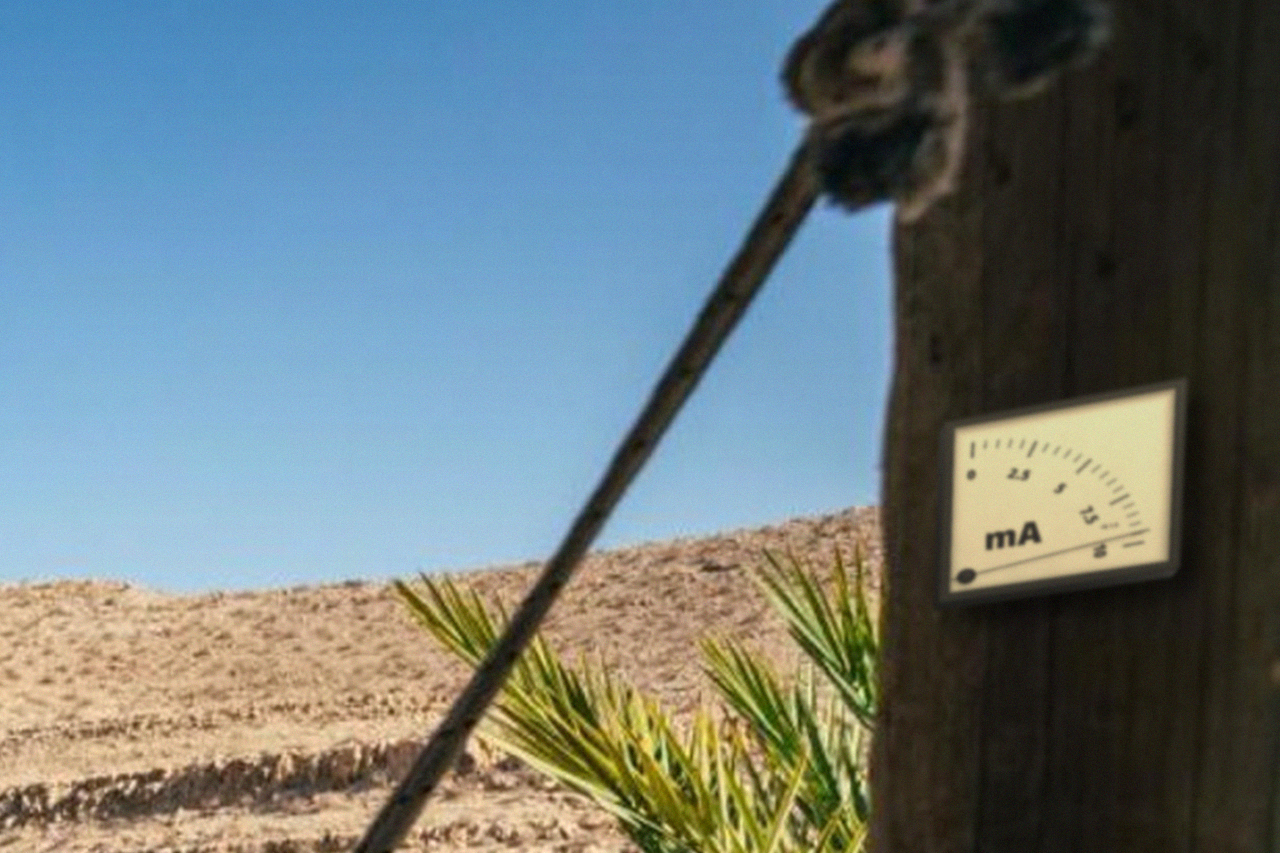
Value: {"value": 9.5, "unit": "mA"}
